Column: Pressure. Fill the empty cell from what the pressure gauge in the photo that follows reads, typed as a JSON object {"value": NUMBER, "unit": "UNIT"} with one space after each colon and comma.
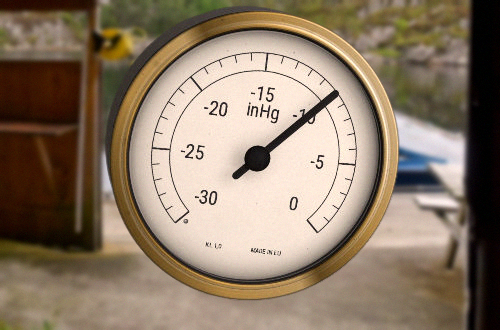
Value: {"value": -10, "unit": "inHg"}
